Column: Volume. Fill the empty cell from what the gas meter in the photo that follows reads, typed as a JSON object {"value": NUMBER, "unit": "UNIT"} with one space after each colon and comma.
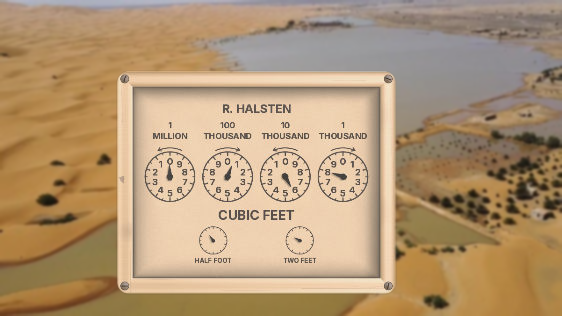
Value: {"value": 5800, "unit": "ft³"}
